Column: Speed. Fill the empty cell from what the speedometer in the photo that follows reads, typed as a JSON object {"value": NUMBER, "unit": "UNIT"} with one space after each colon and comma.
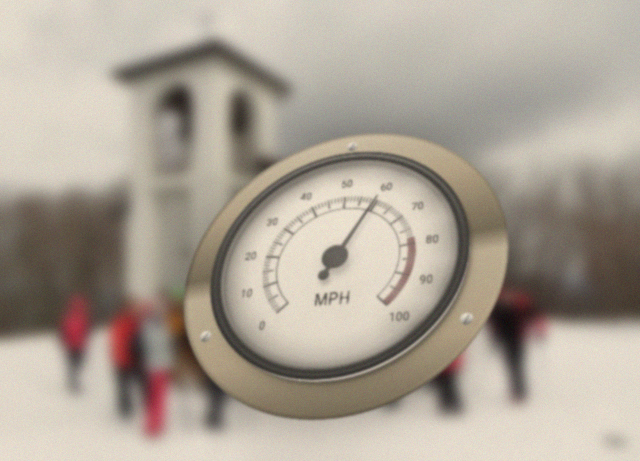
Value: {"value": 60, "unit": "mph"}
